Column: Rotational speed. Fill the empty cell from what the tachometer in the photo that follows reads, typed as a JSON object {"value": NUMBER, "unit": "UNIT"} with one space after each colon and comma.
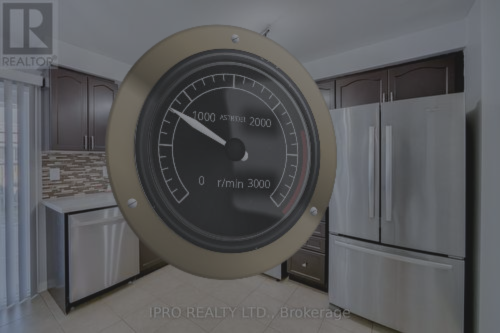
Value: {"value": 800, "unit": "rpm"}
